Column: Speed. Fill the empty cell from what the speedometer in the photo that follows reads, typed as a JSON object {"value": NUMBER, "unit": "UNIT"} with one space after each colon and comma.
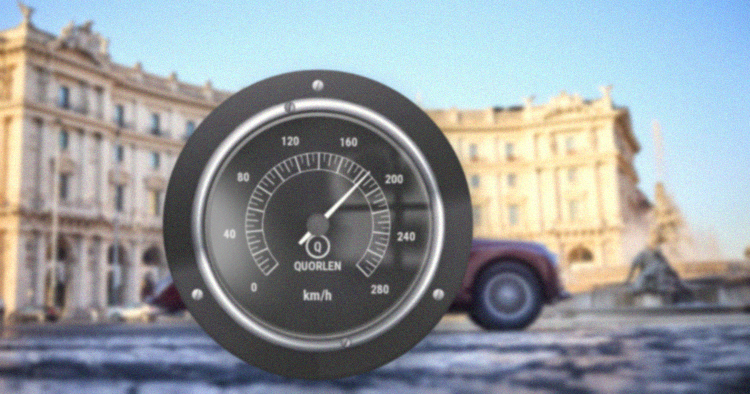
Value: {"value": 185, "unit": "km/h"}
